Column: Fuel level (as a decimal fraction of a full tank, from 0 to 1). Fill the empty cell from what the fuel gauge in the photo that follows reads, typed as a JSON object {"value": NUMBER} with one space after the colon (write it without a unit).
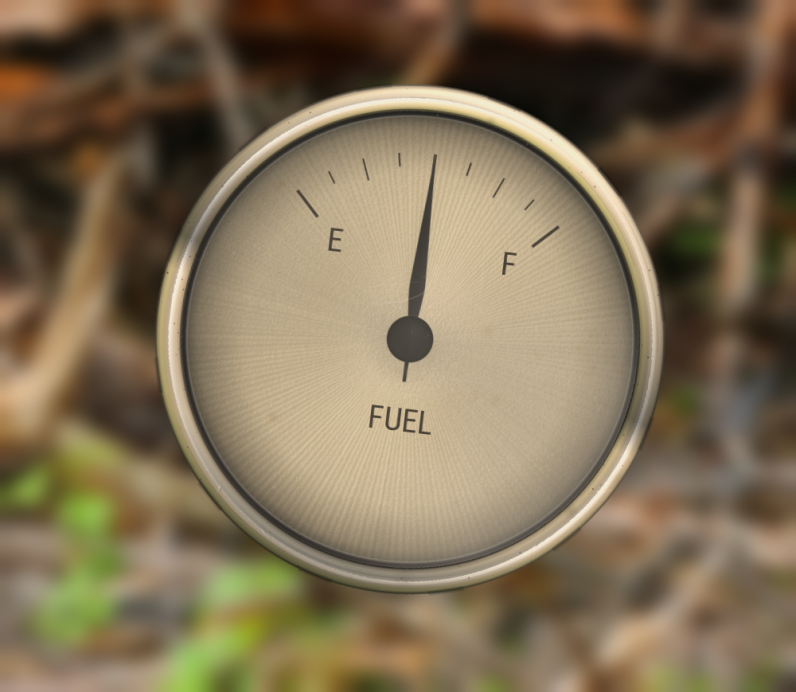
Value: {"value": 0.5}
